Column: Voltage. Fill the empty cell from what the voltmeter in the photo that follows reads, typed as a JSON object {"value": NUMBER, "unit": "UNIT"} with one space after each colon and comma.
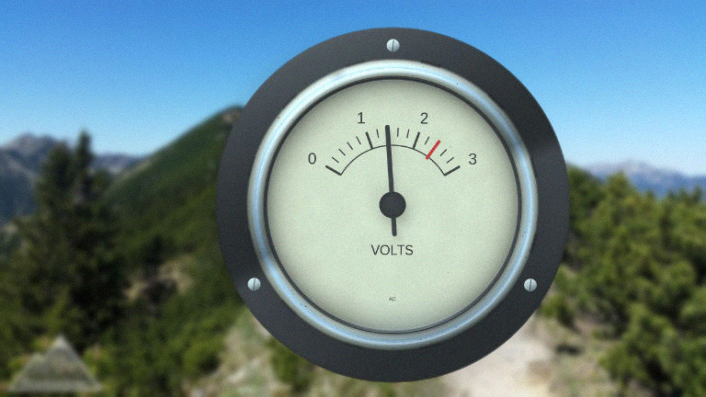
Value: {"value": 1.4, "unit": "V"}
